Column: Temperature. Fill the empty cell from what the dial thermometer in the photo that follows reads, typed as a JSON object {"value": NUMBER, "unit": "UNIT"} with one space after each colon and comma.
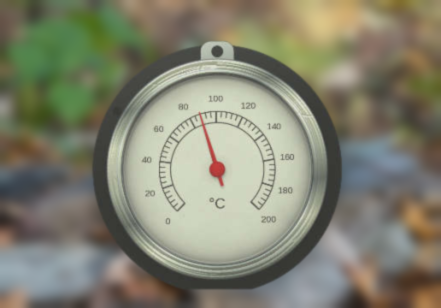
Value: {"value": 88, "unit": "°C"}
